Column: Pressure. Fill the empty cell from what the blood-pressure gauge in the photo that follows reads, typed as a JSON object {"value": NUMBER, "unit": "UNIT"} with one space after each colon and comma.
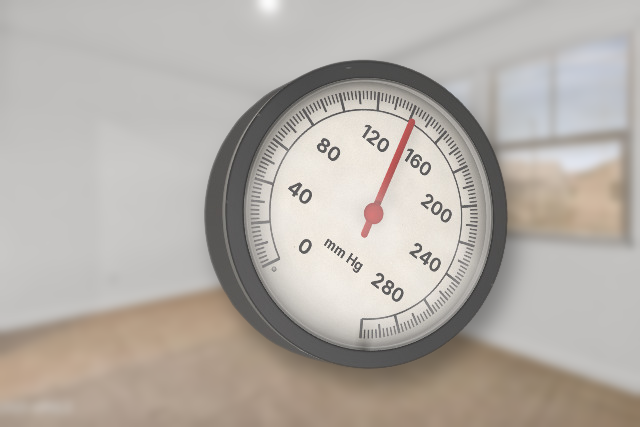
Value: {"value": 140, "unit": "mmHg"}
